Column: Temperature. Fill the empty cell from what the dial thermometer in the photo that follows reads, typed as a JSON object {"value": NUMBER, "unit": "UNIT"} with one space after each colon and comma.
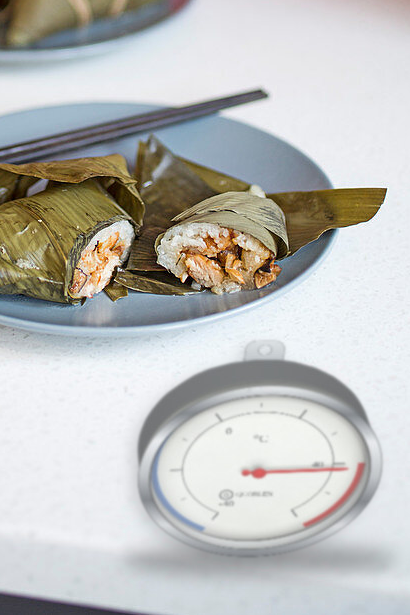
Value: {"value": 40, "unit": "°C"}
